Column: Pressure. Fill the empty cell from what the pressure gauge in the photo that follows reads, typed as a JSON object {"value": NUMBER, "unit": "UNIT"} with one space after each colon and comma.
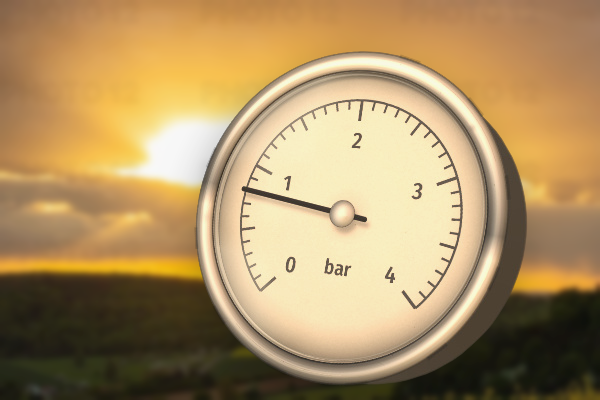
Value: {"value": 0.8, "unit": "bar"}
